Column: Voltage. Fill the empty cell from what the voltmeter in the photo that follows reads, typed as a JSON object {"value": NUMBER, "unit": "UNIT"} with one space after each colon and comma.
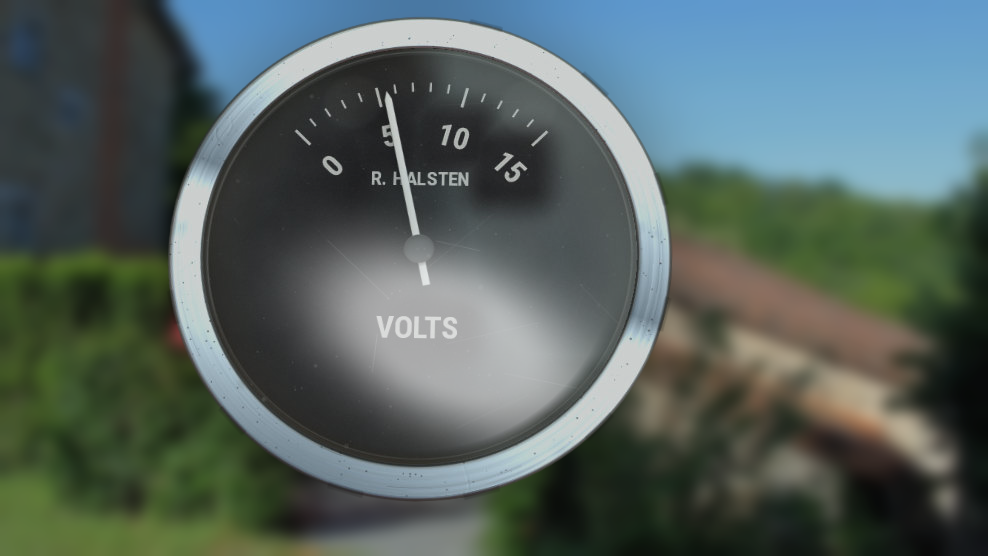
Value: {"value": 5.5, "unit": "V"}
